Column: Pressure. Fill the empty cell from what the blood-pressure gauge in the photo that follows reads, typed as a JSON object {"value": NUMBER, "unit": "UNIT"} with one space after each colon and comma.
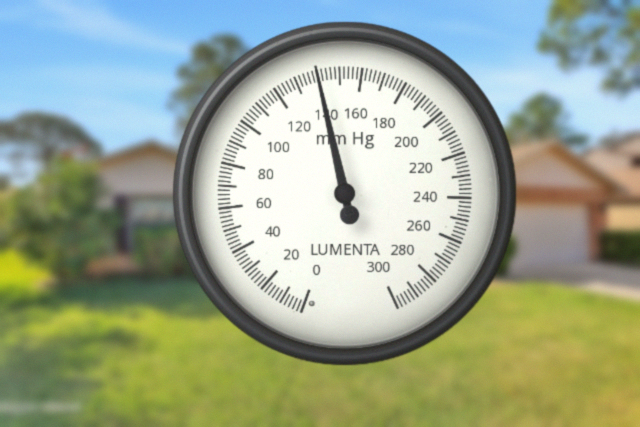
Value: {"value": 140, "unit": "mmHg"}
